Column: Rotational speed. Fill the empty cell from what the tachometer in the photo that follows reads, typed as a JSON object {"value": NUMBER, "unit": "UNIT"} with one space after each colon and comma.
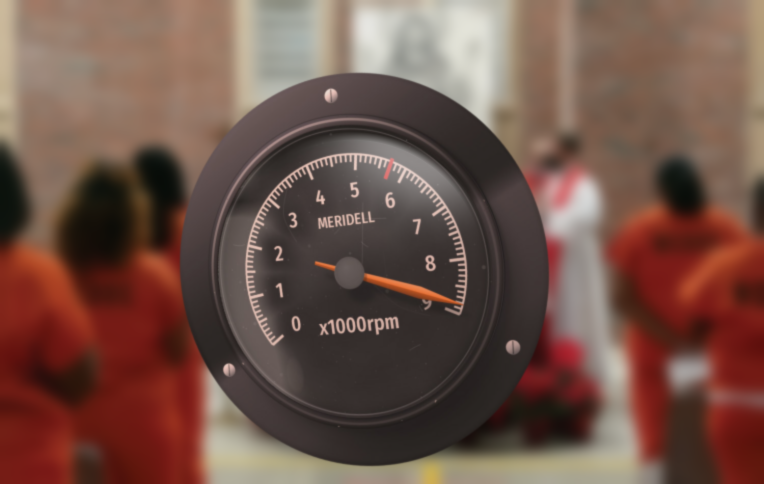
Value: {"value": 8800, "unit": "rpm"}
